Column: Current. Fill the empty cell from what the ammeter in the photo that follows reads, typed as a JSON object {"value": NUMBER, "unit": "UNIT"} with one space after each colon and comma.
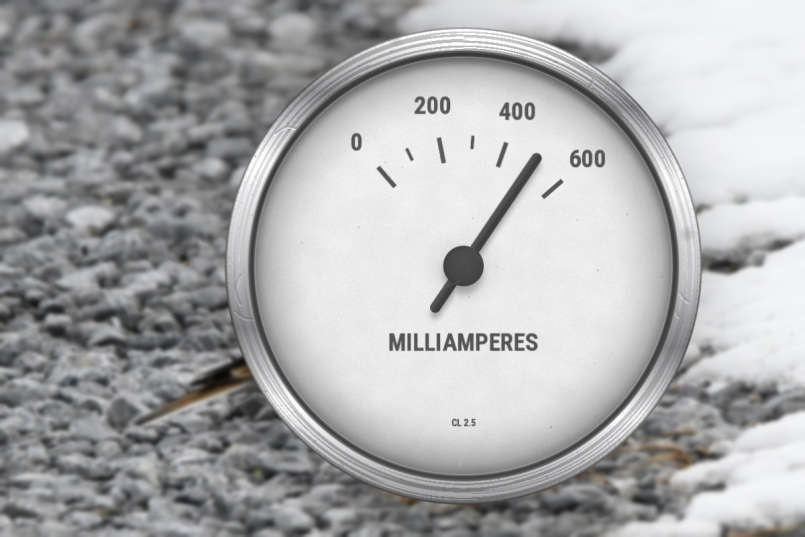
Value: {"value": 500, "unit": "mA"}
